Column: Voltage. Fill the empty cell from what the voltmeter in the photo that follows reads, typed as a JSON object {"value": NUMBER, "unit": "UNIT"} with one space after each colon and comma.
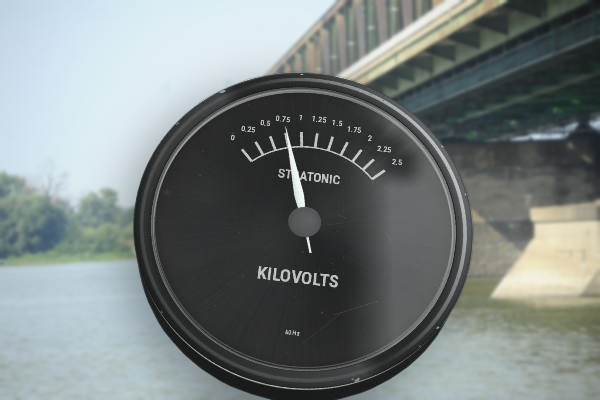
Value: {"value": 0.75, "unit": "kV"}
